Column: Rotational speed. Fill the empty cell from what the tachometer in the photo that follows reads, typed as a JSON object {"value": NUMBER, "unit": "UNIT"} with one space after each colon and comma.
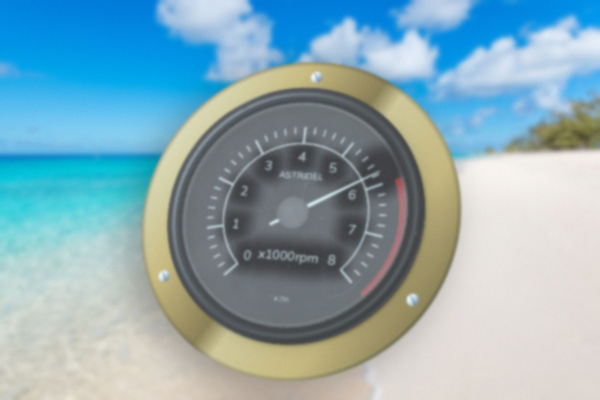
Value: {"value": 5800, "unit": "rpm"}
